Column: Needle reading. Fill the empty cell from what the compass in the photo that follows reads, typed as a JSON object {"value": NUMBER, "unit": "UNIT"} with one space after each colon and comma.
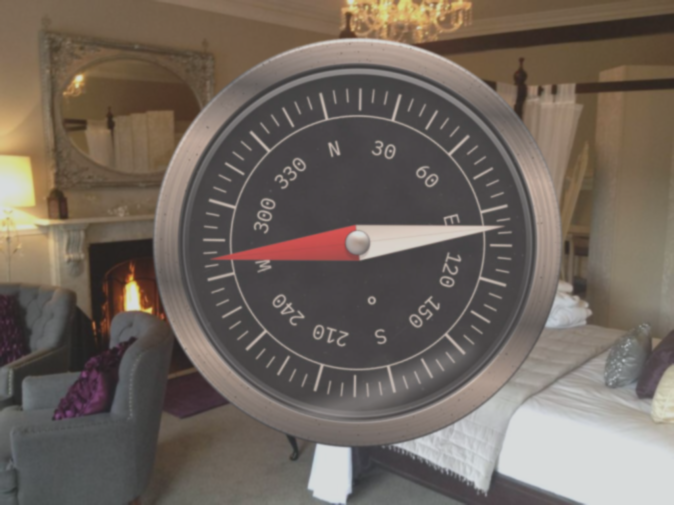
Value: {"value": 277.5, "unit": "°"}
